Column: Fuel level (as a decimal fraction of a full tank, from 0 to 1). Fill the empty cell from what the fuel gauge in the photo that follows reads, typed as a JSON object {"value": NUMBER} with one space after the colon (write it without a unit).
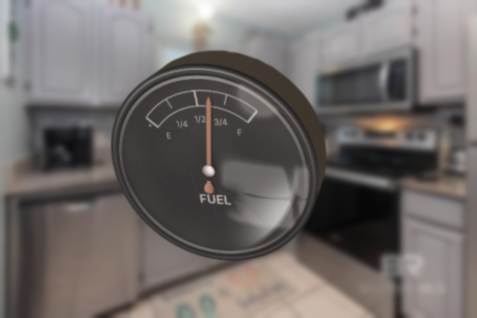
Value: {"value": 0.625}
